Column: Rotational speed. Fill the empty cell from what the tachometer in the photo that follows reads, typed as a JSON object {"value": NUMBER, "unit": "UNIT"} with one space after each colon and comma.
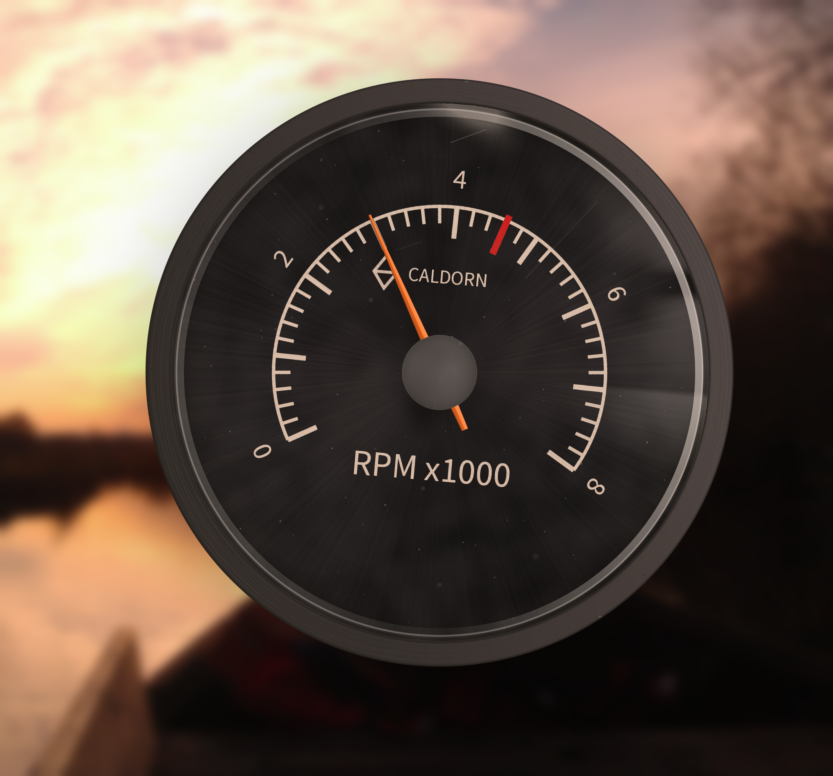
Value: {"value": 3000, "unit": "rpm"}
